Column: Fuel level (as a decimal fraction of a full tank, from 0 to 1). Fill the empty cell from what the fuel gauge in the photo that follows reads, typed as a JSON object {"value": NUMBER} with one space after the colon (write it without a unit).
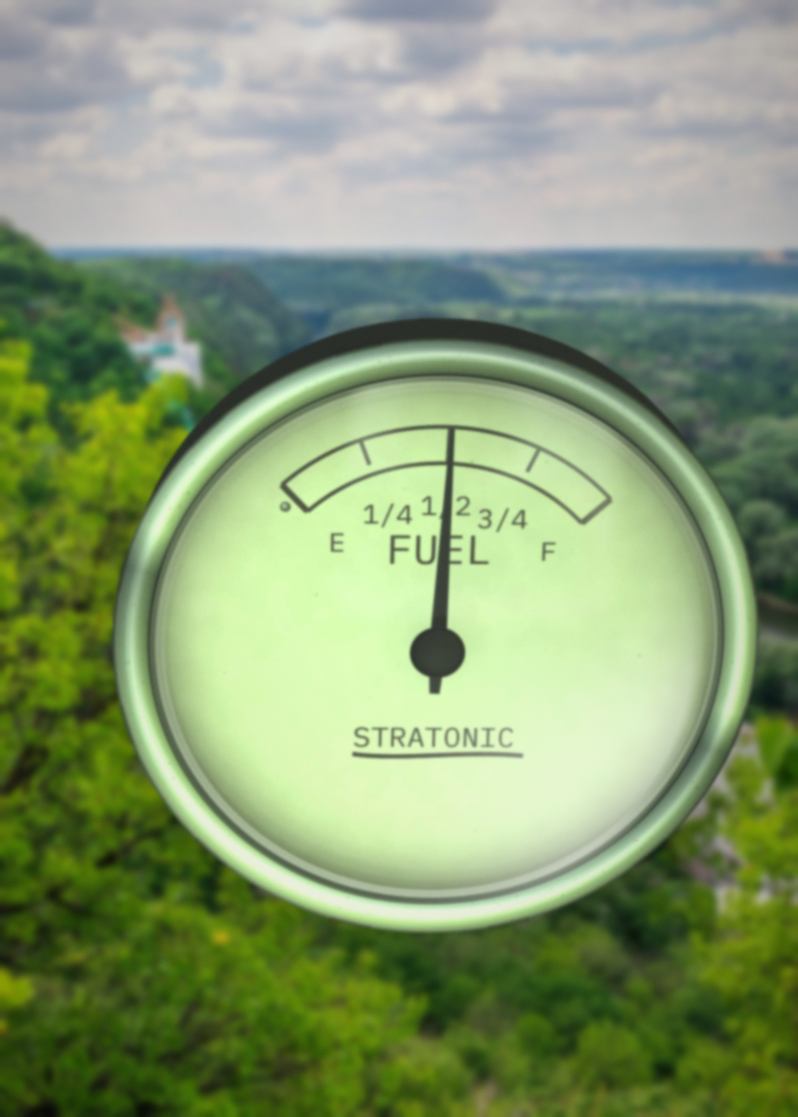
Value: {"value": 0.5}
